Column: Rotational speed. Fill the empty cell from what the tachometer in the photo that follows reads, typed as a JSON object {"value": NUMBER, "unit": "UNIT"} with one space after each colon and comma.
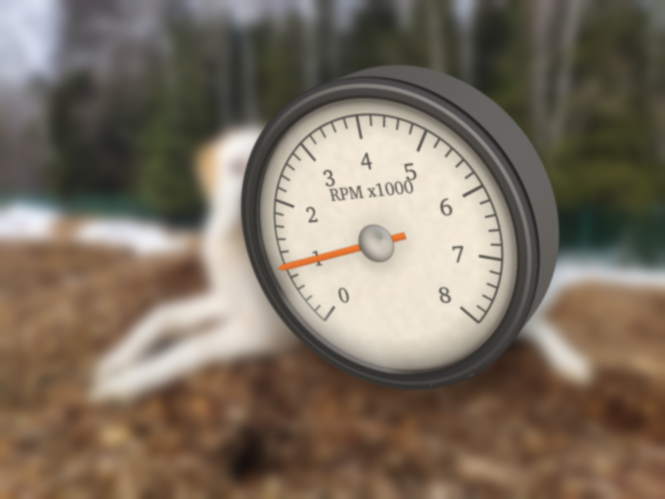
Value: {"value": 1000, "unit": "rpm"}
